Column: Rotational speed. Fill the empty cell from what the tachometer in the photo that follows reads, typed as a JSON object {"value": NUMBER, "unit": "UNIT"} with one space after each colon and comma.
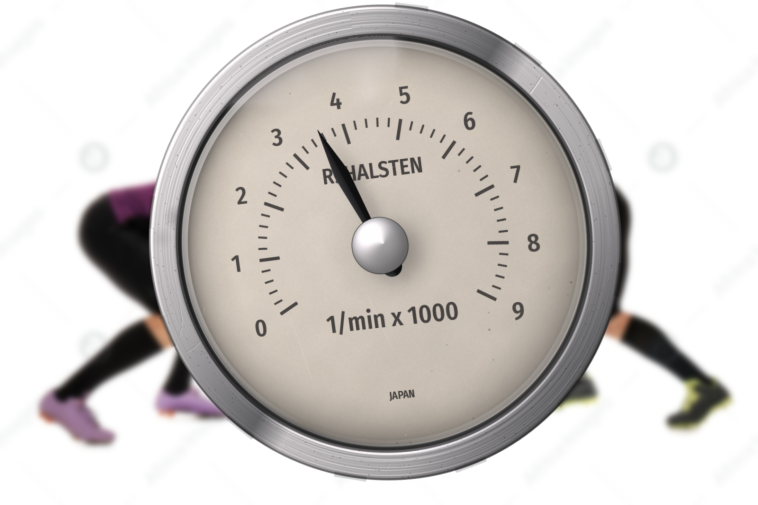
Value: {"value": 3600, "unit": "rpm"}
